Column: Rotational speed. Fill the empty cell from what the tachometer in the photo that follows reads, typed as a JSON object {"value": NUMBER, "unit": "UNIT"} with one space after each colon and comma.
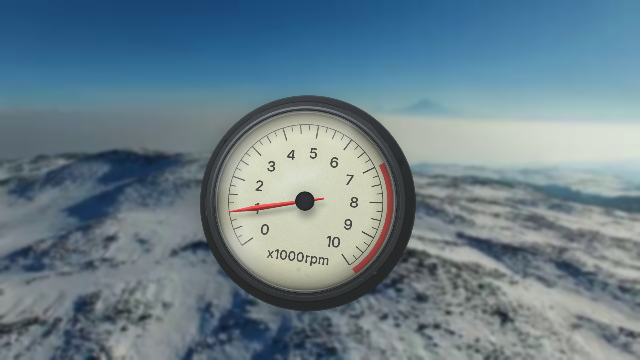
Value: {"value": 1000, "unit": "rpm"}
